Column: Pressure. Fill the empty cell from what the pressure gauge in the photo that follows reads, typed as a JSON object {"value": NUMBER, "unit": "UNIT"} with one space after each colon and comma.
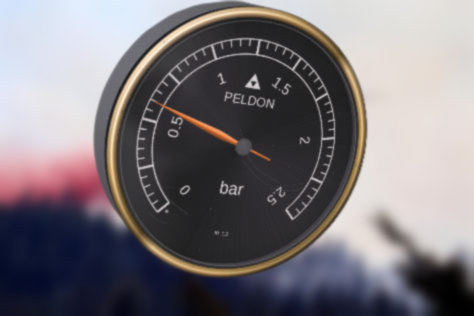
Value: {"value": 0.6, "unit": "bar"}
